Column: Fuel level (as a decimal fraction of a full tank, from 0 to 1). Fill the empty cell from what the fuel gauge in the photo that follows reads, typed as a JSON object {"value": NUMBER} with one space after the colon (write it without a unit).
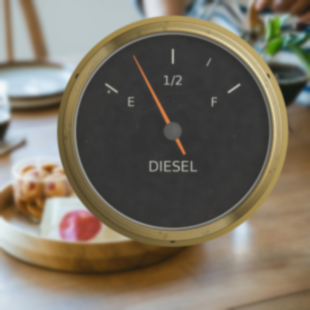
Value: {"value": 0.25}
